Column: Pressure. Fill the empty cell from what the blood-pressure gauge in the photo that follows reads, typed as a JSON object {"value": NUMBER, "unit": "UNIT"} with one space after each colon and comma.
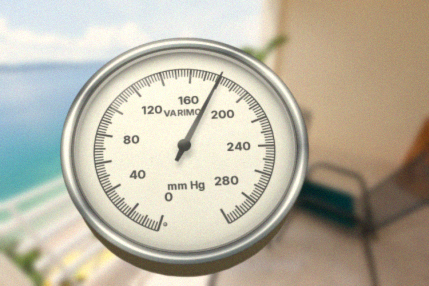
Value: {"value": 180, "unit": "mmHg"}
